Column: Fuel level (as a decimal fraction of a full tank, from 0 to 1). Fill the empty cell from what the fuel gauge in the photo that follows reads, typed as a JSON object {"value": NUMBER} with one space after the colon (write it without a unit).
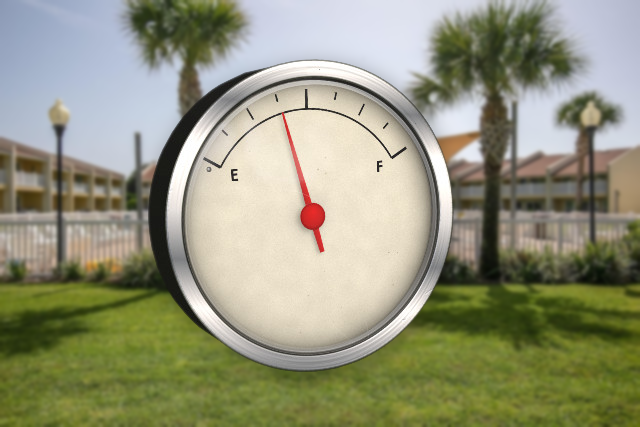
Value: {"value": 0.375}
